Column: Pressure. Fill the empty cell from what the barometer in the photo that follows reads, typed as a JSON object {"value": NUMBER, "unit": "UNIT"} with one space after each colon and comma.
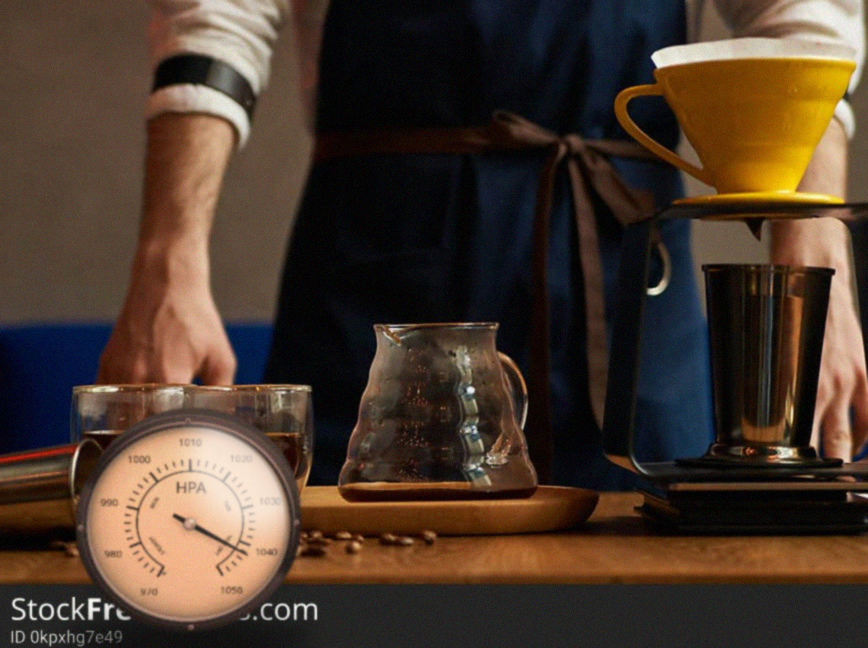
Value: {"value": 1042, "unit": "hPa"}
